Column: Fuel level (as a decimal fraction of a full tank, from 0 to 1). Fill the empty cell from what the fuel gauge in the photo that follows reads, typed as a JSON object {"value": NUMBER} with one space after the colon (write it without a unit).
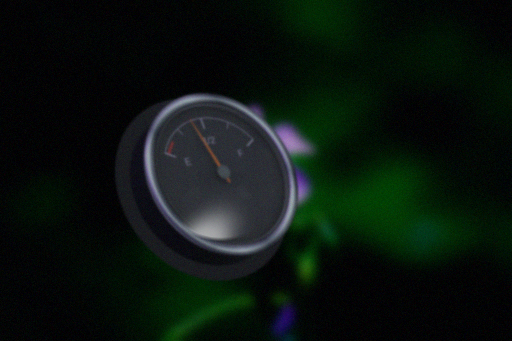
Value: {"value": 0.375}
